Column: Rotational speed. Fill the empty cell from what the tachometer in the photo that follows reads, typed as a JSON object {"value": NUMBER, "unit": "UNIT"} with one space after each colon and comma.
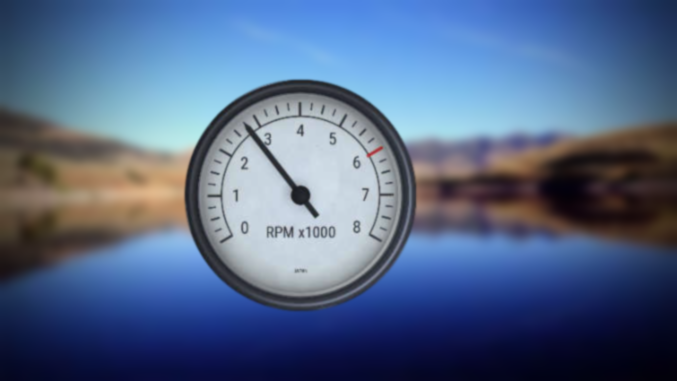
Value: {"value": 2750, "unit": "rpm"}
